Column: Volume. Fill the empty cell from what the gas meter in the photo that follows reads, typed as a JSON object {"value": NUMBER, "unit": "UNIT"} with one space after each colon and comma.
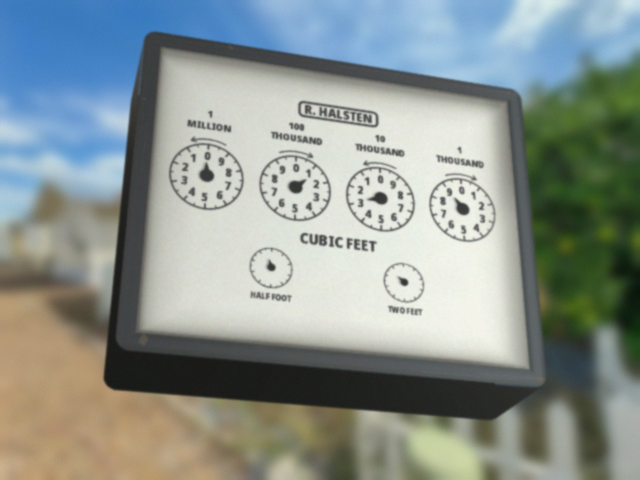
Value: {"value": 12900, "unit": "ft³"}
